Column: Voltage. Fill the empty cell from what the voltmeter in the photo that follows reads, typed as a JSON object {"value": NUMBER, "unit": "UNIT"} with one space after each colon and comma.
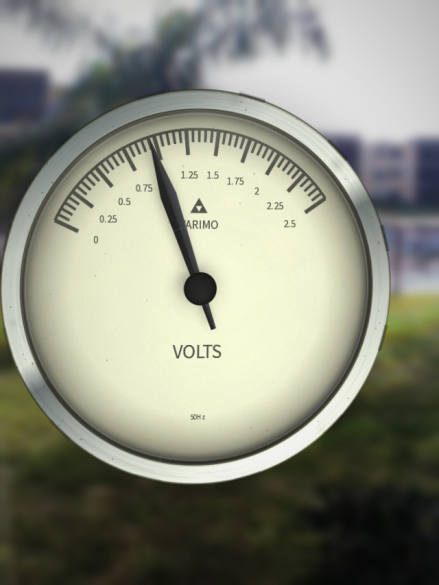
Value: {"value": 0.95, "unit": "V"}
